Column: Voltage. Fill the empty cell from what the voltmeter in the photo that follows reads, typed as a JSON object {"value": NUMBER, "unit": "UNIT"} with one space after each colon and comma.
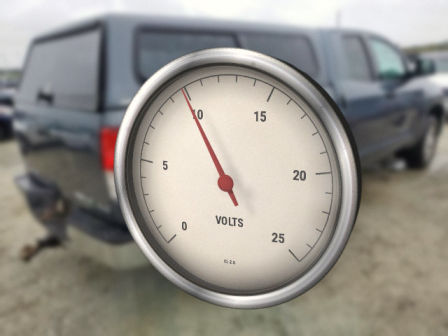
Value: {"value": 10, "unit": "V"}
